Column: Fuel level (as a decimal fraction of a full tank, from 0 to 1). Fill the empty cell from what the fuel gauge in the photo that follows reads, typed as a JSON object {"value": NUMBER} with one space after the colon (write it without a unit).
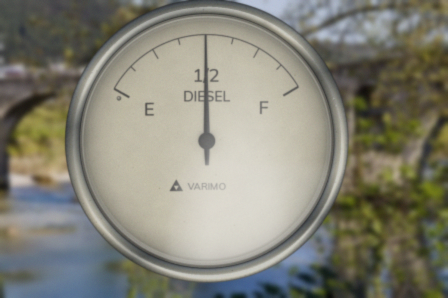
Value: {"value": 0.5}
